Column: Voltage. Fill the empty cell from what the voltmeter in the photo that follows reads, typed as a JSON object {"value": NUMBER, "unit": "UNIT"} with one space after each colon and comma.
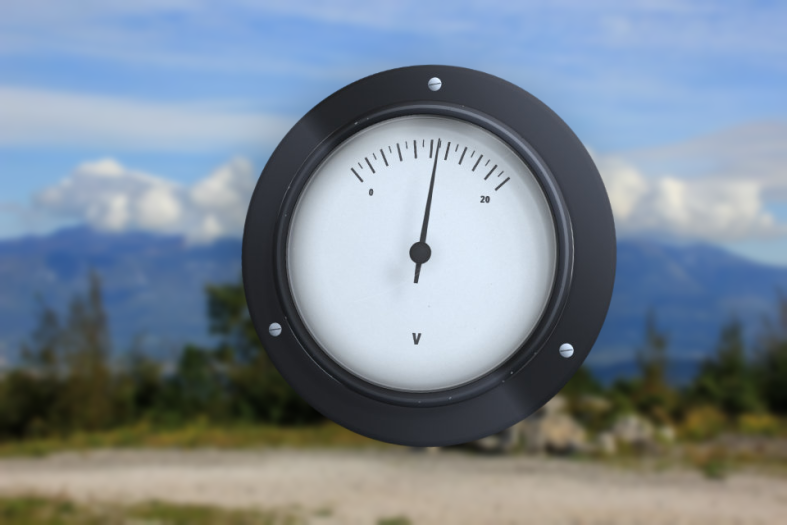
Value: {"value": 11, "unit": "V"}
